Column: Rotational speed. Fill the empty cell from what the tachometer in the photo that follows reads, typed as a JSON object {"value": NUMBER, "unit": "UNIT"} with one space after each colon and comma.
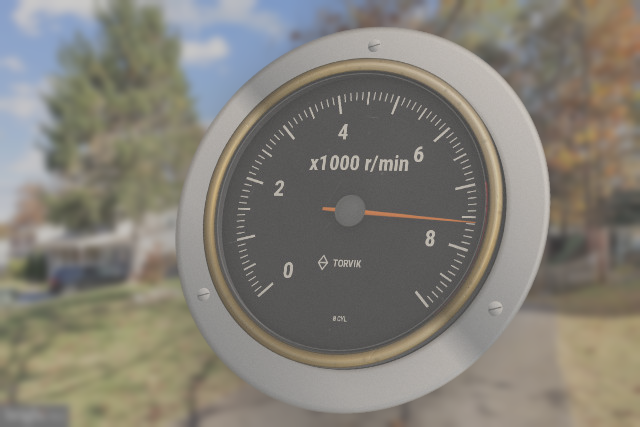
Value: {"value": 7600, "unit": "rpm"}
